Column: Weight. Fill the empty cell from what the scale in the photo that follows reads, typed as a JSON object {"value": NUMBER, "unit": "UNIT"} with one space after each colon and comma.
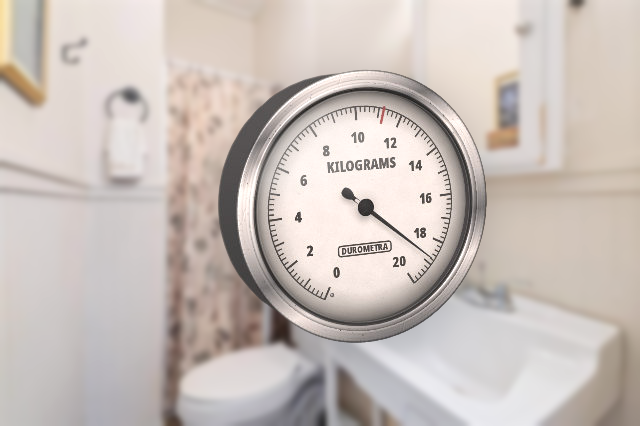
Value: {"value": 18.8, "unit": "kg"}
